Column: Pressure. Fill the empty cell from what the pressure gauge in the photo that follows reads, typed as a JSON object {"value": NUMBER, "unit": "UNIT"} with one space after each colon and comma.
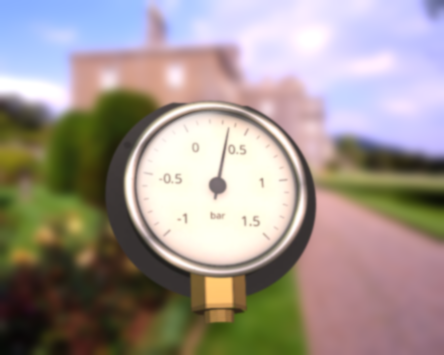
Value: {"value": 0.35, "unit": "bar"}
